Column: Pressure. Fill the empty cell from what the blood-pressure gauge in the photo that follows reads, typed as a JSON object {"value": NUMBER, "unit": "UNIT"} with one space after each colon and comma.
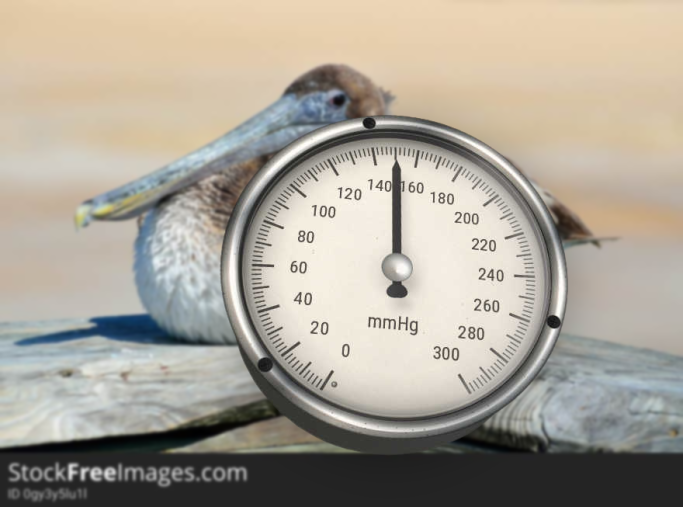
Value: {"value": 150, "unit": "mmHg"}
